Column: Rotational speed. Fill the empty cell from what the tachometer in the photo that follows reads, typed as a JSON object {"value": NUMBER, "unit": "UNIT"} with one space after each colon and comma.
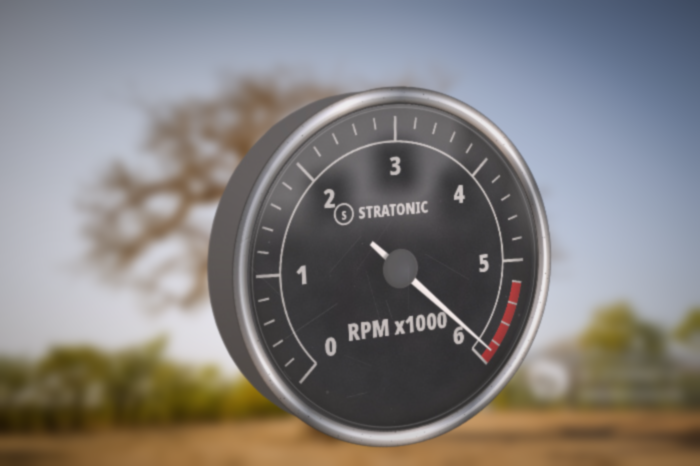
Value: {"value": 5900, "unit": "rpm"}
